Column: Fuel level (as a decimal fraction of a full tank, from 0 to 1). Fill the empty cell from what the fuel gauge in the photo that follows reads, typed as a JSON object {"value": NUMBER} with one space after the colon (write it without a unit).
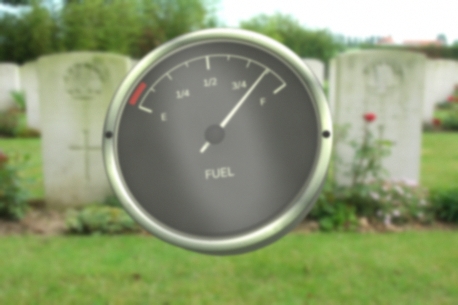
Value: {"value": 0.875}
